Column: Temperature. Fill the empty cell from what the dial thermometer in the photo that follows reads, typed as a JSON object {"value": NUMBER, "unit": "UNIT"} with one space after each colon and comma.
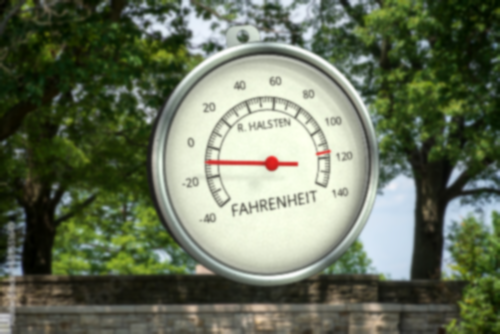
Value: {"value": -10, "unit": "°F"}
